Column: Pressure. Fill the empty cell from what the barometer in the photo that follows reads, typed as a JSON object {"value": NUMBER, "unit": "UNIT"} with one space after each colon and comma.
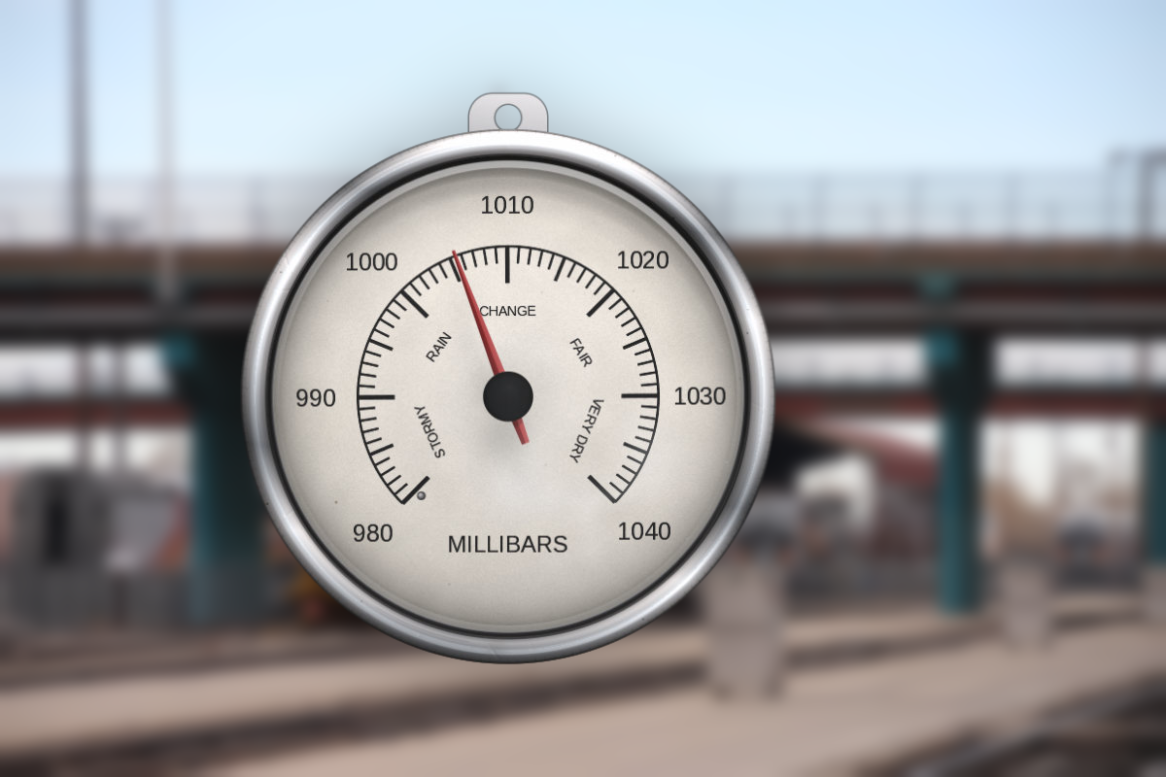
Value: {"value": 1005.5, "unit": "mbar"}
